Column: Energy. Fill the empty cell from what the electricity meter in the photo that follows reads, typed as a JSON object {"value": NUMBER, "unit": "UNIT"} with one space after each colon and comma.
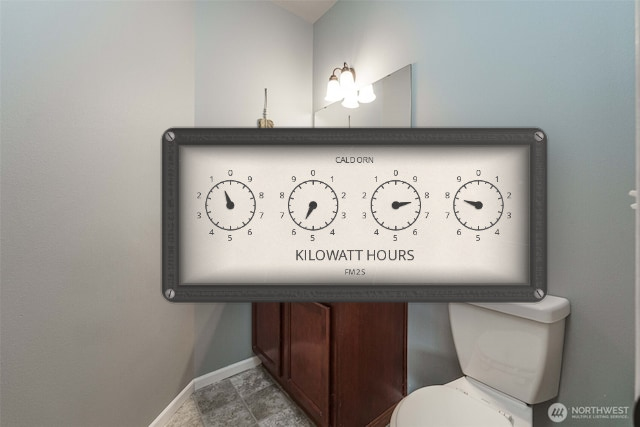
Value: {"value": 578, "unit": "kWh"}
